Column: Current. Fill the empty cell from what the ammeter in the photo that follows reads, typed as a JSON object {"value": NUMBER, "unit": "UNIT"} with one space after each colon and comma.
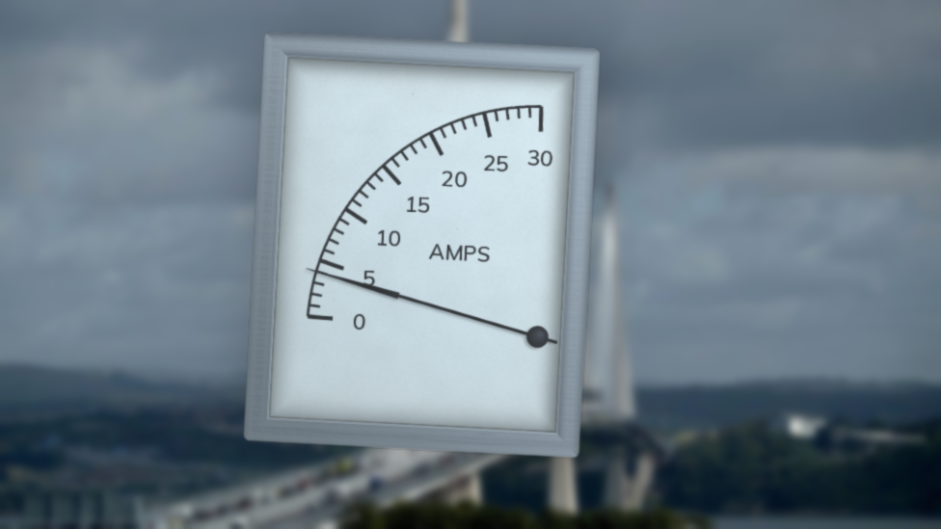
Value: {"value": 4, "unit": "A"}
